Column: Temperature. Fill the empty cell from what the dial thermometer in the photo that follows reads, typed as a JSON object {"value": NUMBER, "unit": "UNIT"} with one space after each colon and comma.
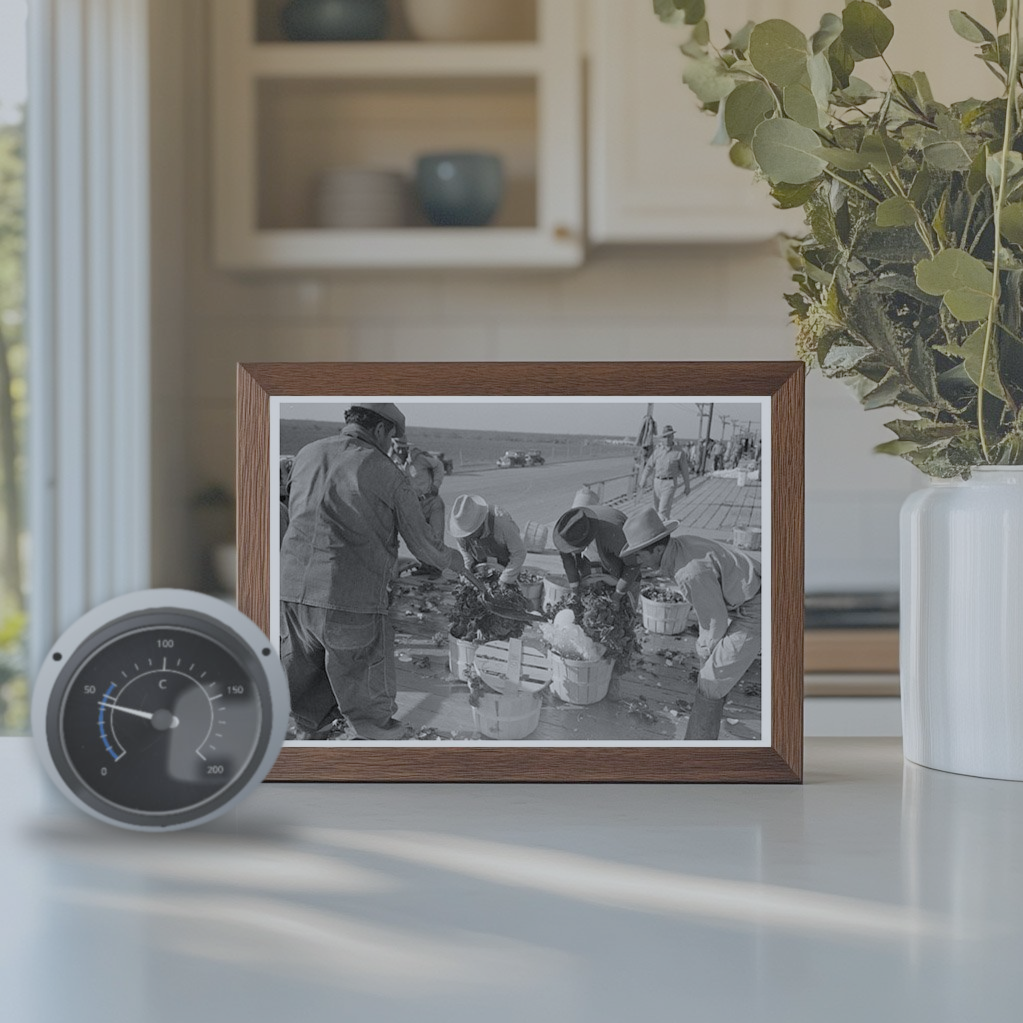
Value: {"value": 45, "unit": "°C"}
